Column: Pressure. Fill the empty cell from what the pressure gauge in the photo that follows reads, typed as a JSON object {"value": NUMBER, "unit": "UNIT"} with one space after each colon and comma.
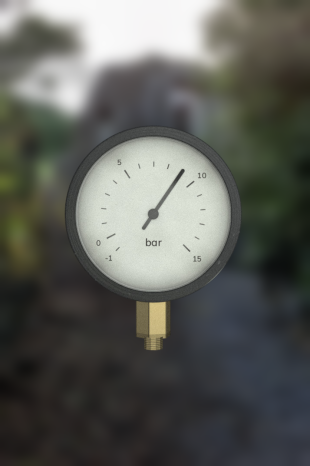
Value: {"value": 9, "unit": "bar"}
